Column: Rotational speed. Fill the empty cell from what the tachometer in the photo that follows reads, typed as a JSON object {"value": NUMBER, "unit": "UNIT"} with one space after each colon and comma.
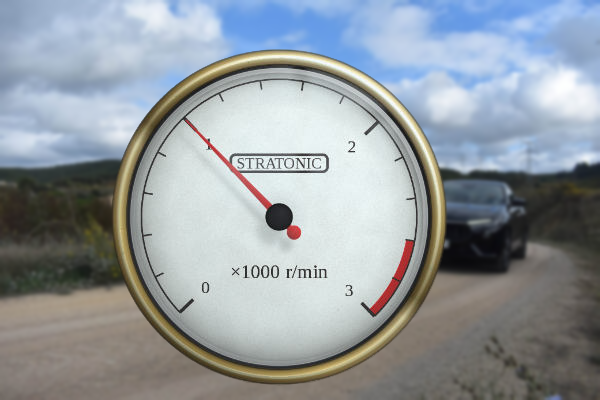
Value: {"value": 1000, "unit": "rpm"}
